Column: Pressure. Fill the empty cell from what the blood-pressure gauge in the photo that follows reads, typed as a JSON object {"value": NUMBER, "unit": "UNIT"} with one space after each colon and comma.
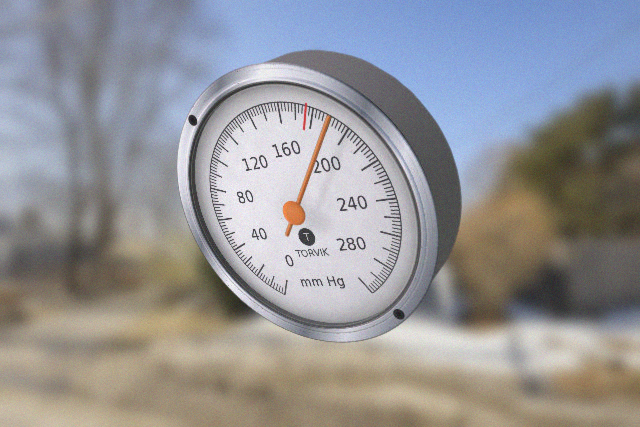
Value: {"value": 190, "unit": "mmHg"}
